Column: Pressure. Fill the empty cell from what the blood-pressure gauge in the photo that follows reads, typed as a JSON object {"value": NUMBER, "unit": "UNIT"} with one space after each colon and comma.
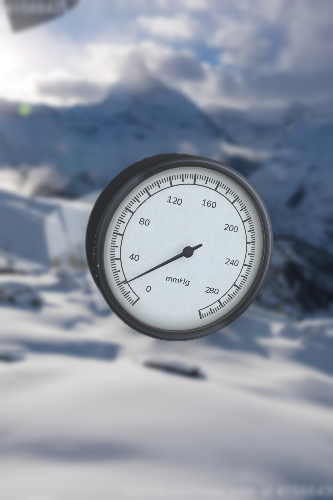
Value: {"value": 20, "unit": "mmHg"}
